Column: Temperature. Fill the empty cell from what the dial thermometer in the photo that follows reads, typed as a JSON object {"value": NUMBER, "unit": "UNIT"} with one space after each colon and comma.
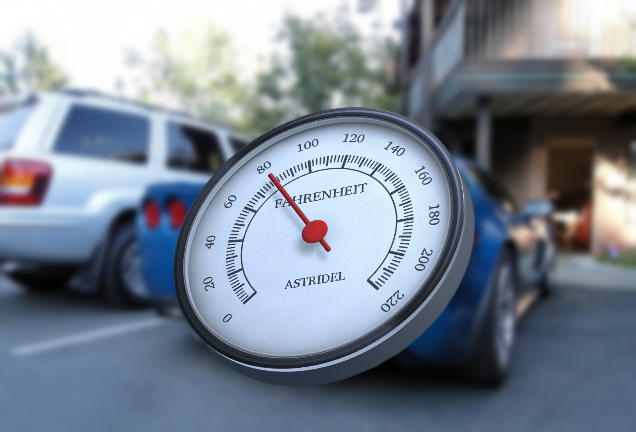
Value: {"value": 80, "unit": "°F"}
